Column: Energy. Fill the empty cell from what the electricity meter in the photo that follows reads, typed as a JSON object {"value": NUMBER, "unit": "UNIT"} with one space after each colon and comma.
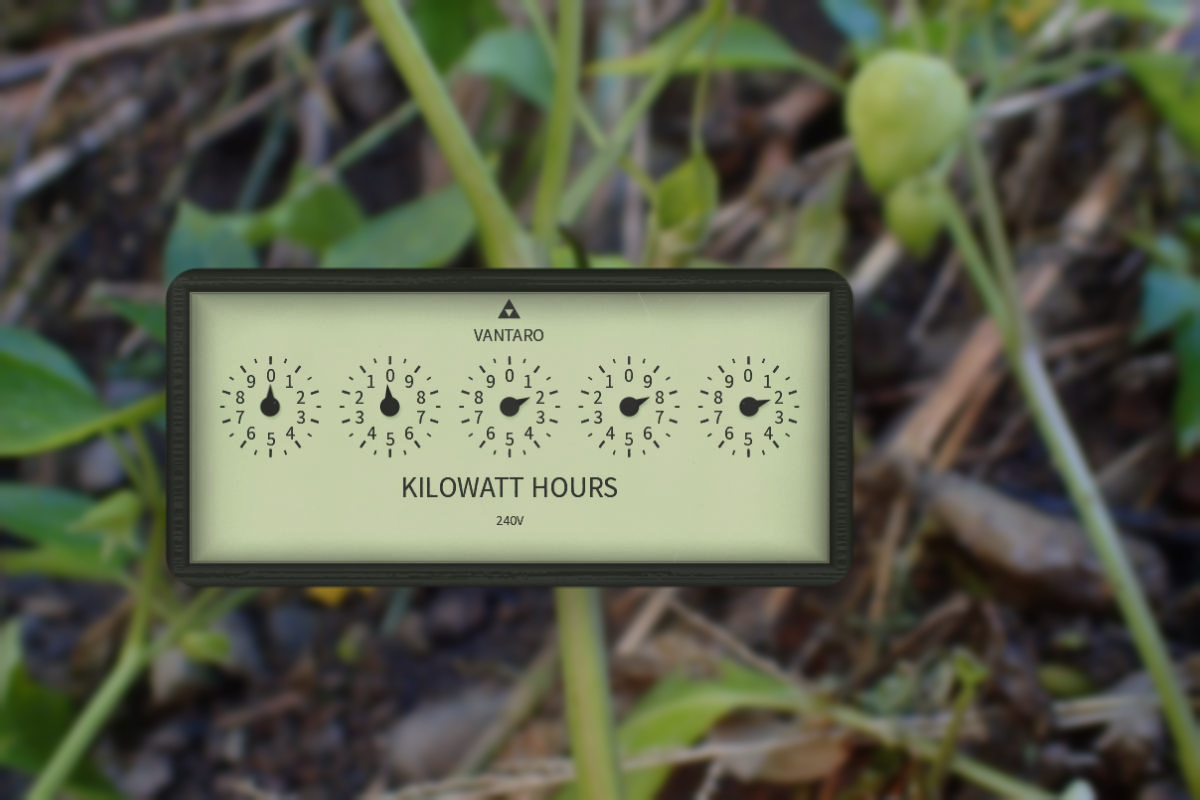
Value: {"value": 182, "unit": "kWh"}
